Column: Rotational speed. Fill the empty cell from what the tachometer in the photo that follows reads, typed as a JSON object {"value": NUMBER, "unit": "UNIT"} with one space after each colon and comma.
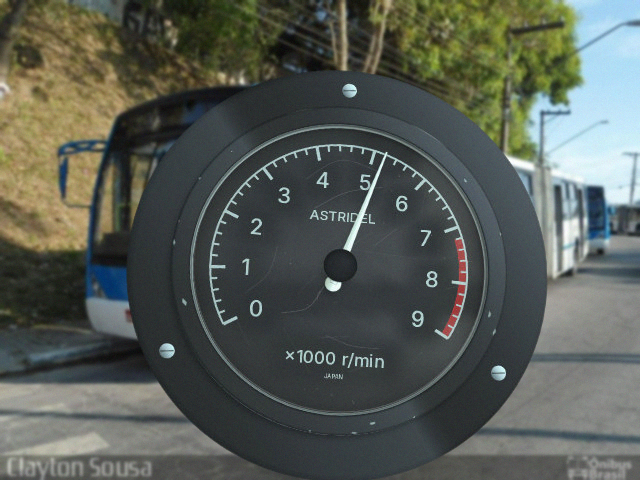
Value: {"value": 5200, "unit": "rpm"}
